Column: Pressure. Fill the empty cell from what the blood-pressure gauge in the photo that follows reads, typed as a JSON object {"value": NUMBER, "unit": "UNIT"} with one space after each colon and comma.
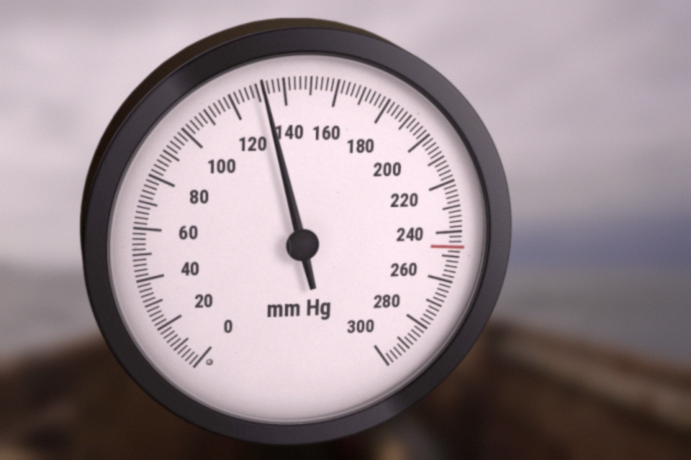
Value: {"value": 132, "unit": "mmHg"}
